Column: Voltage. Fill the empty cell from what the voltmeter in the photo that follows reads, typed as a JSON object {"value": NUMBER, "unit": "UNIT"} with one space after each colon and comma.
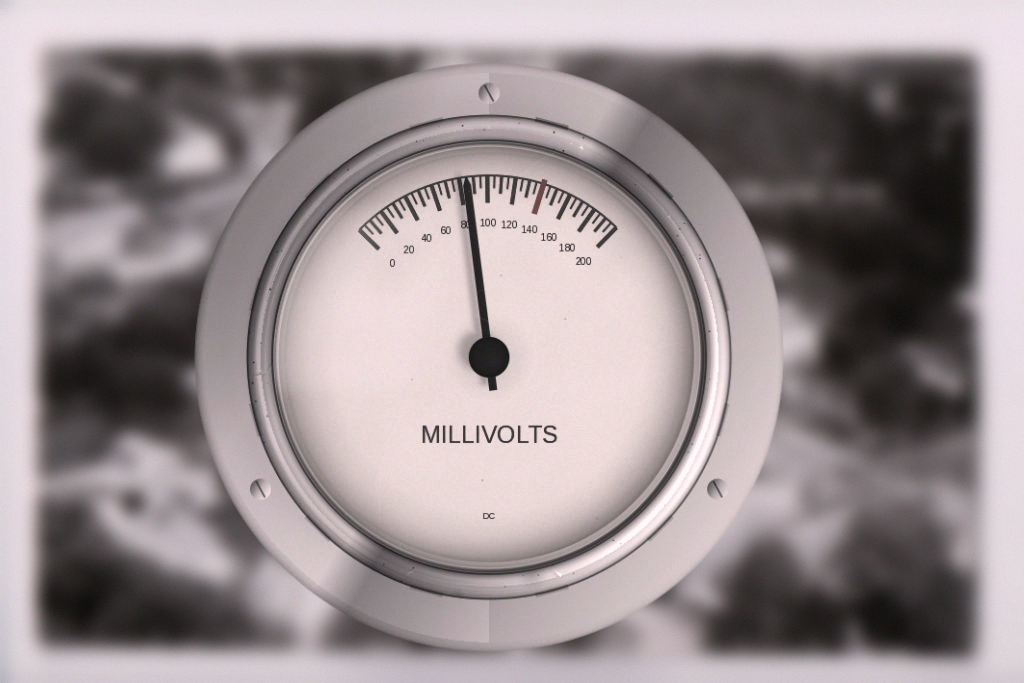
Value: {"value": 85, "unit": "mV"}
